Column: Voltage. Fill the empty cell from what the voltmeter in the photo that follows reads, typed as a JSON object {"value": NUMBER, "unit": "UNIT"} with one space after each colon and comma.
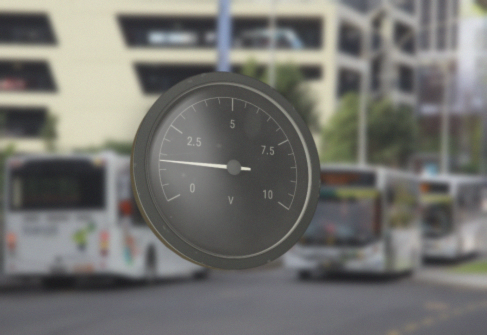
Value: {"value": 1.25, "unit": "V"}
